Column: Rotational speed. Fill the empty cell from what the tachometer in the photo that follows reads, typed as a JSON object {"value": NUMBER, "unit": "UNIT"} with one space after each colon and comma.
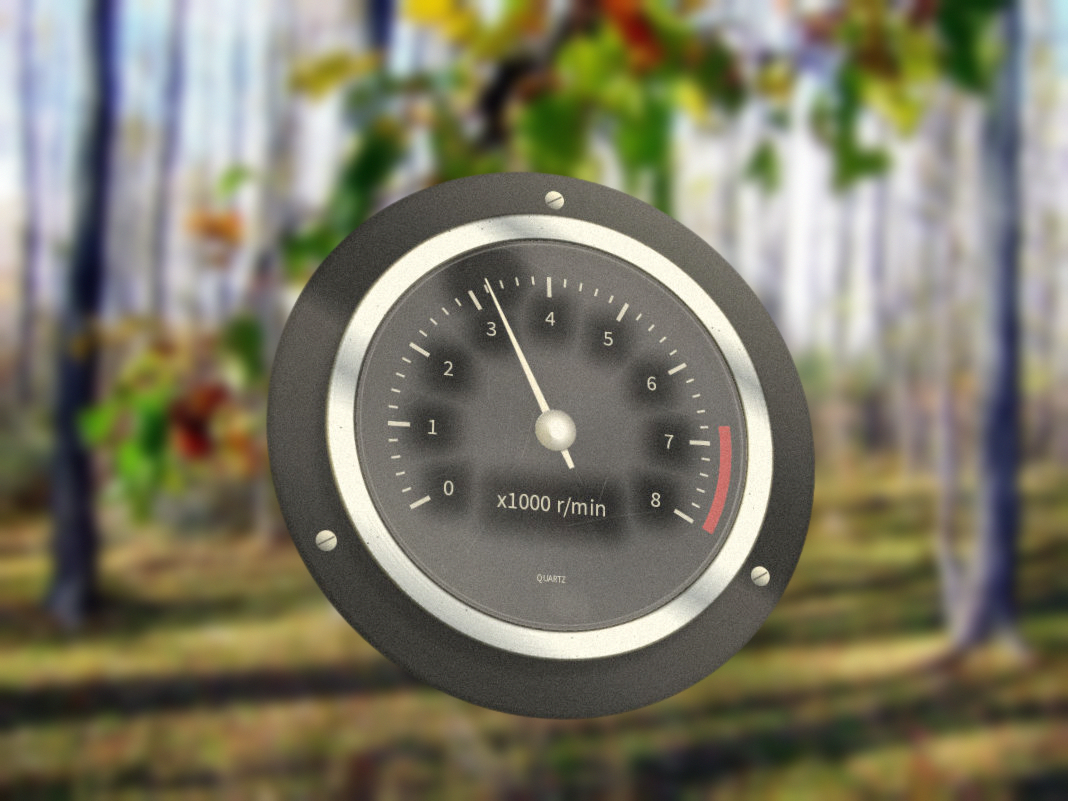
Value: {"value": 3200, "unit": "rpm"}
